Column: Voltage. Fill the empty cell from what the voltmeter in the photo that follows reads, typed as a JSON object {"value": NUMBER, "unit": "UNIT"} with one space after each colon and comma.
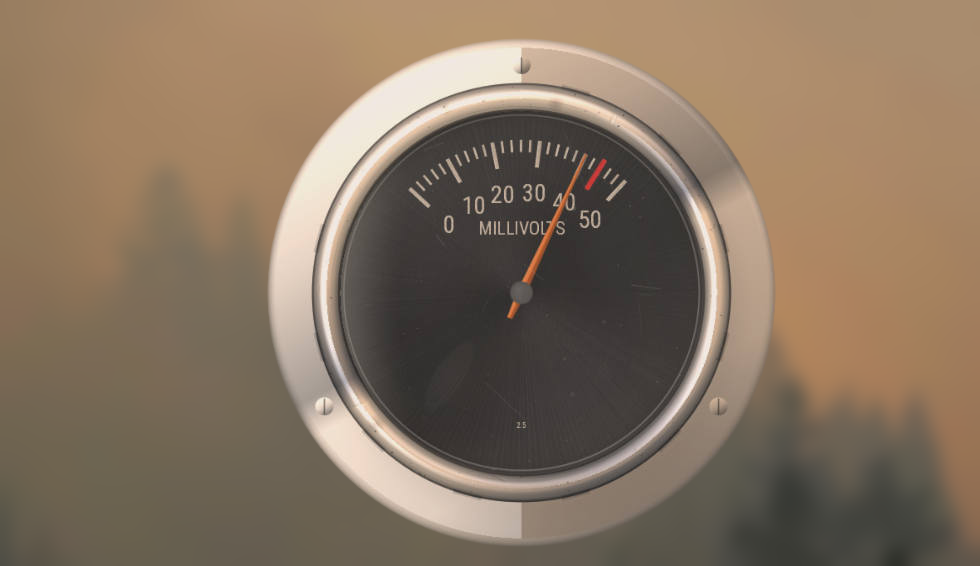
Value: {"value": 40, "unit": "mV"}
